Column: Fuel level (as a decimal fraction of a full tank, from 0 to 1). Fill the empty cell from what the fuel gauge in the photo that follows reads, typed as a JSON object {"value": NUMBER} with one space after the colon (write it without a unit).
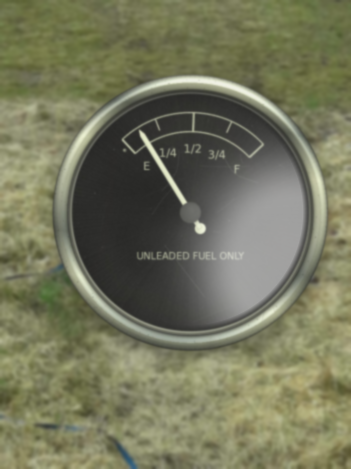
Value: {"value": 0.125}
